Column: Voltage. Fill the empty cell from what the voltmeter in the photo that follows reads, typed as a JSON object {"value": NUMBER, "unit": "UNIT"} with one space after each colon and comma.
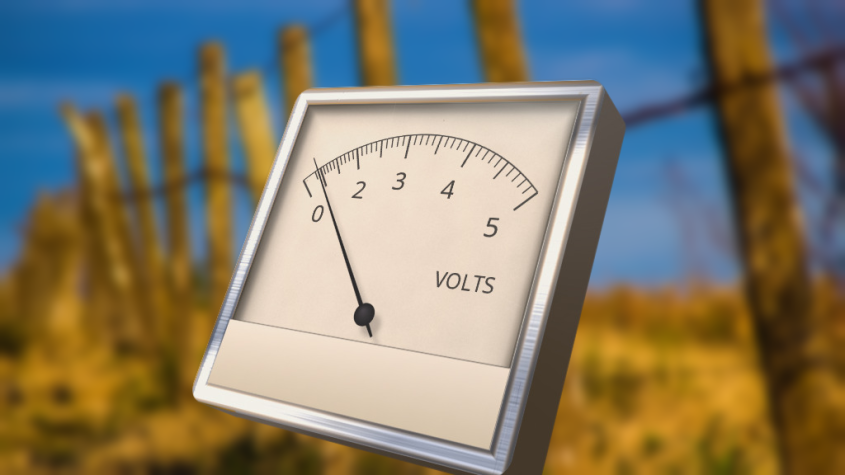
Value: {"value": 1, "unit": "V"}
